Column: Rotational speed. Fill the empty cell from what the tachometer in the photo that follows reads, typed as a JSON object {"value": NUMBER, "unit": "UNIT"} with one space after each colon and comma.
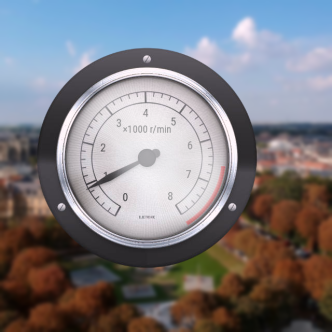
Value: {"value": 900, "unit": "rpm"}
